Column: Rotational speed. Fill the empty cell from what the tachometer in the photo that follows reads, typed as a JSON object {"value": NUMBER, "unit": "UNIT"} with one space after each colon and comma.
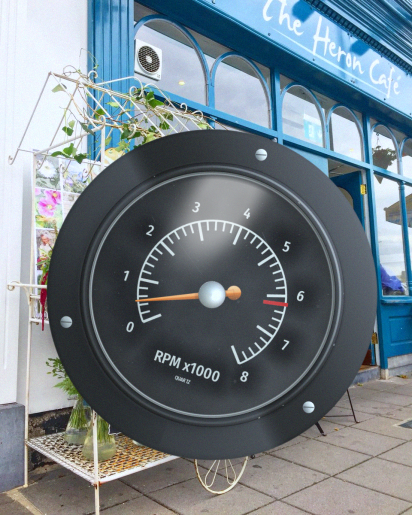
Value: {"value": 500, "unit": "rpm"}
